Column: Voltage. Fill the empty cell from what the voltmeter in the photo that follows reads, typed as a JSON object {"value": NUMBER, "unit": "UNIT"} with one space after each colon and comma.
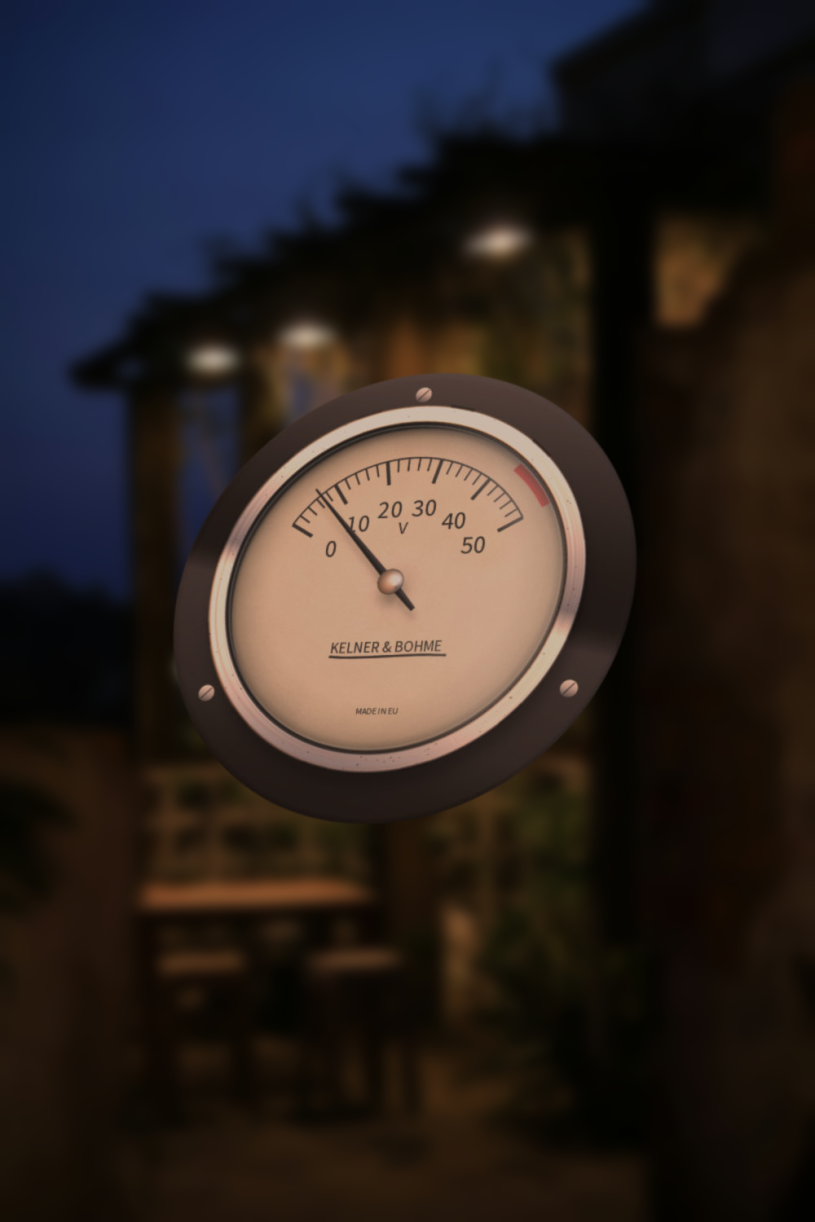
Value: {"value": 7, "unit": "V"}
